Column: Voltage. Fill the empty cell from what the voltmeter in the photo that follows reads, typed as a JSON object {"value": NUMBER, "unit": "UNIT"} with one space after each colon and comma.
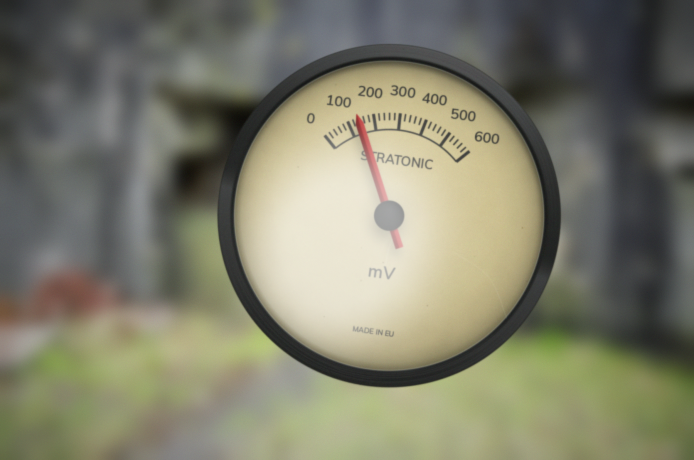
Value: {"value": 140, "unit": "mV"}
